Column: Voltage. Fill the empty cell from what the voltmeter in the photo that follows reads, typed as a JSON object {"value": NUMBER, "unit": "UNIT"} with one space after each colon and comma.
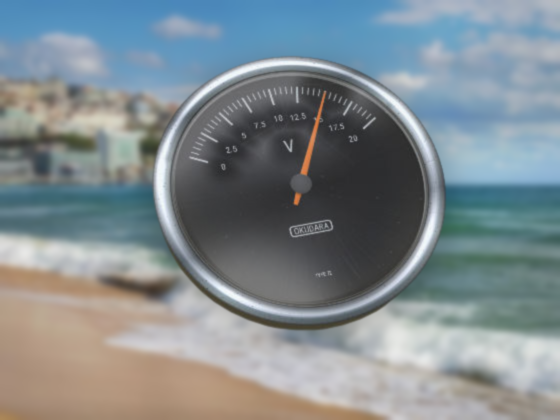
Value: {"value": 15, "unit": "V"}
